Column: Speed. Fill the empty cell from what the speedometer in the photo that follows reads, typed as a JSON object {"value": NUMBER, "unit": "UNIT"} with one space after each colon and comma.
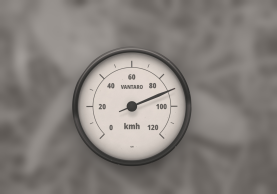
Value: {"value": 90, "unit": "km/h"}
